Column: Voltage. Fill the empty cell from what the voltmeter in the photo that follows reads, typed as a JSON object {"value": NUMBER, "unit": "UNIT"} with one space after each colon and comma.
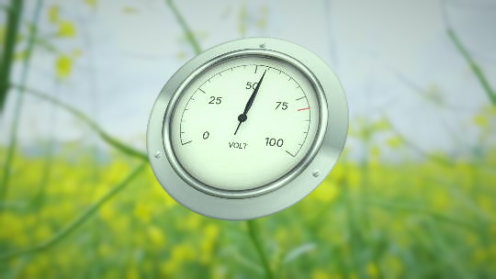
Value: {"value": 55, "unit": "V"}
